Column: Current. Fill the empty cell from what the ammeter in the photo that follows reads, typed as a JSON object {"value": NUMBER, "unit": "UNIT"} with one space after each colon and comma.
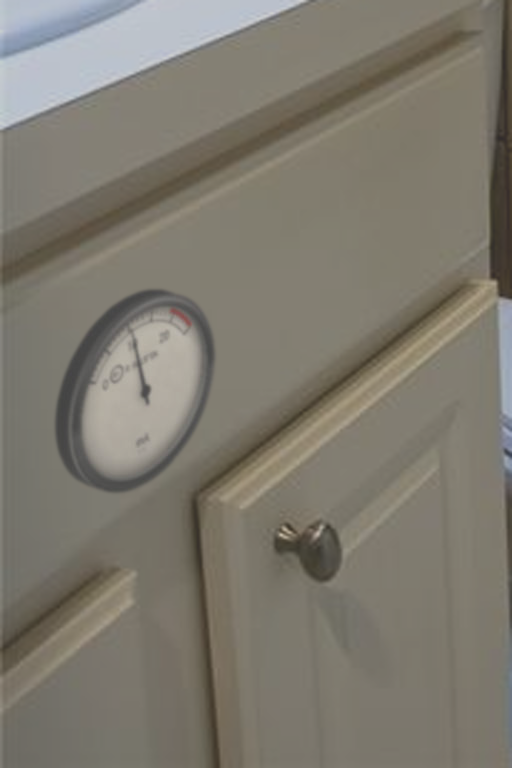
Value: {"value": 10, "unit": "mA"}
